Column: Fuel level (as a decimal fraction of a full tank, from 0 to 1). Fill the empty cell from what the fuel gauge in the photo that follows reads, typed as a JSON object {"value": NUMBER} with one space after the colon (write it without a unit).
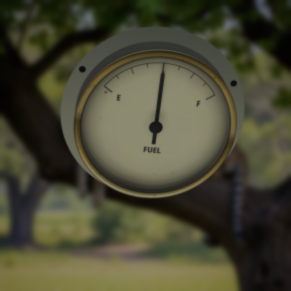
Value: {"value": 0.5}
